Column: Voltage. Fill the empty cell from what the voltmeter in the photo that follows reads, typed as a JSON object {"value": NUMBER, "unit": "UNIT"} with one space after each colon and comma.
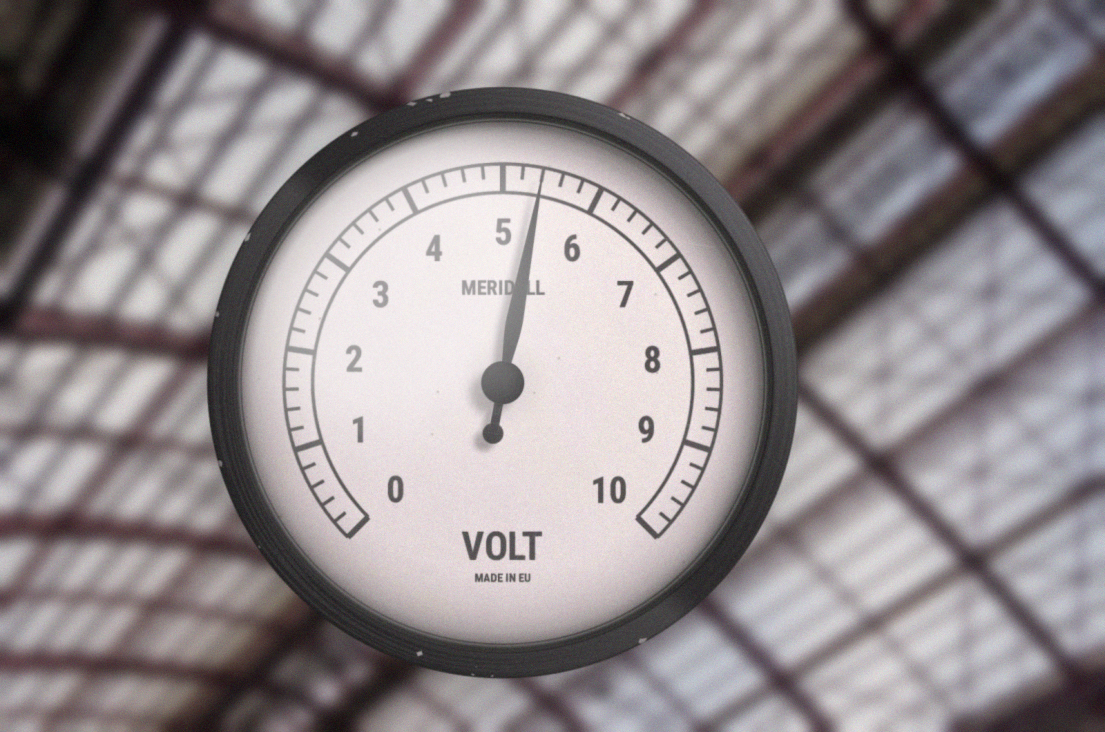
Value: {"value": 5.4, "unit": "V"}
